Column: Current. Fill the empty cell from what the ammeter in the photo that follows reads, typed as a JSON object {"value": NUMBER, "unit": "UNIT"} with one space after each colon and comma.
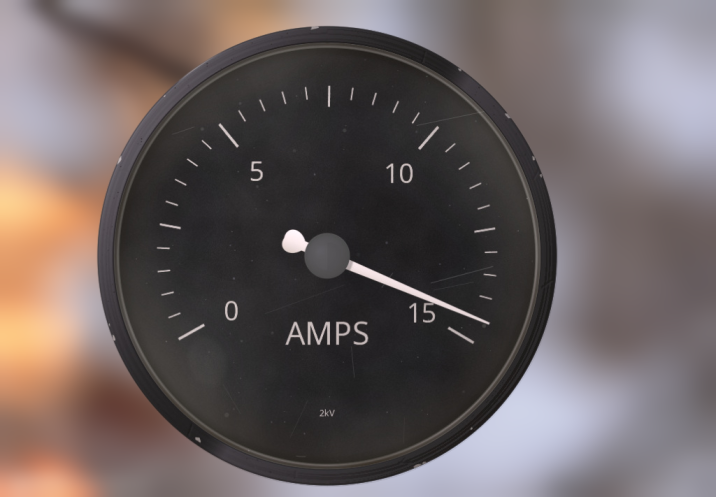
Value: {"value": 14.5, "unit": "A"}
